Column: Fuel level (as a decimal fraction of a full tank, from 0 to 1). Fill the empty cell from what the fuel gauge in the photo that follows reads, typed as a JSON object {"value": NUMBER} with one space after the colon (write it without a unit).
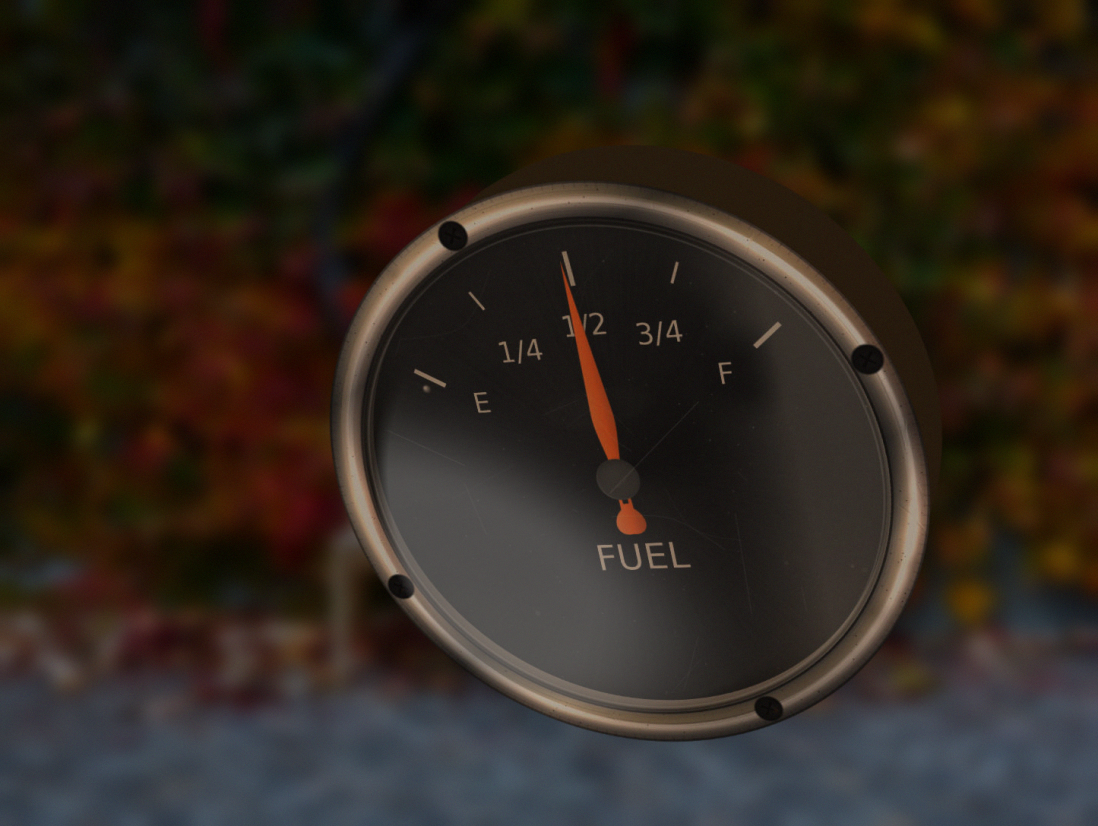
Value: {"value": 0.5}
